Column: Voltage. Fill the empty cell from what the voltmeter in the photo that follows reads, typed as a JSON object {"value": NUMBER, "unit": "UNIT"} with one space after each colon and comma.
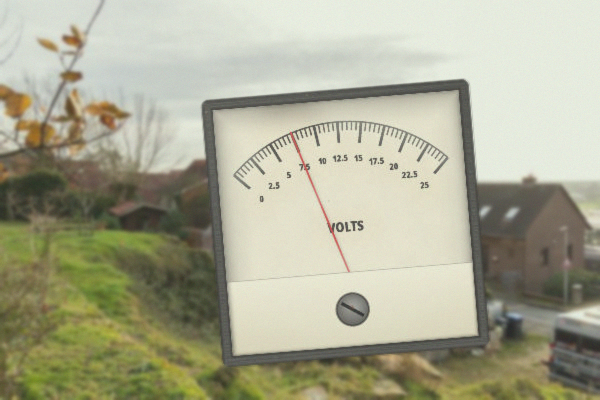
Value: {"value": 7.5, "unit": "V"}
